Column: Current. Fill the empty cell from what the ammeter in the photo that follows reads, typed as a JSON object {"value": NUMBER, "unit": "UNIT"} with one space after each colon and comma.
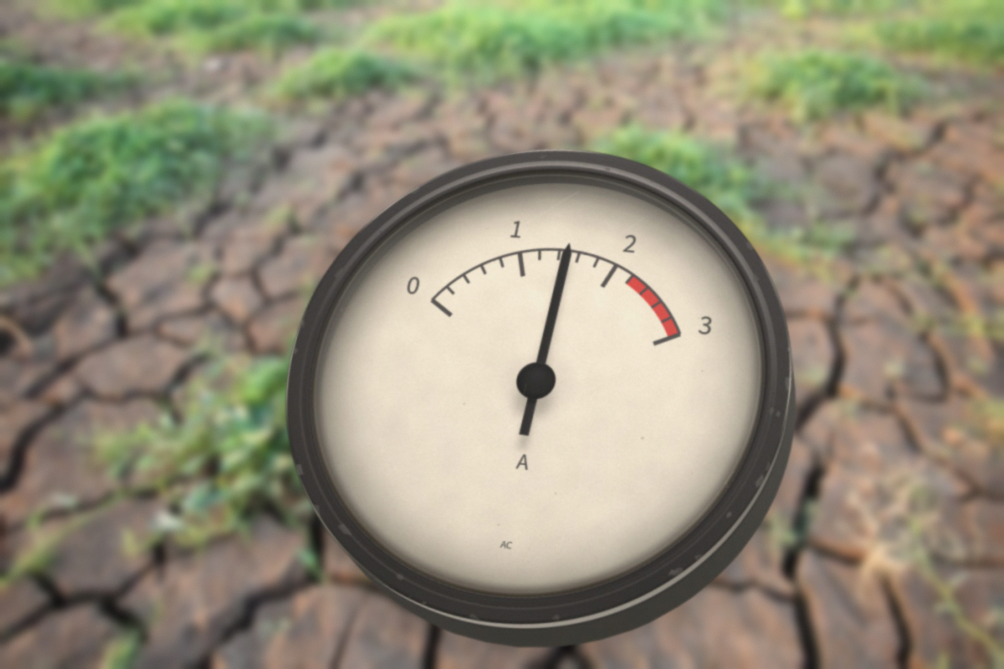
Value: {"value": 1.5, "unit": "A"}
